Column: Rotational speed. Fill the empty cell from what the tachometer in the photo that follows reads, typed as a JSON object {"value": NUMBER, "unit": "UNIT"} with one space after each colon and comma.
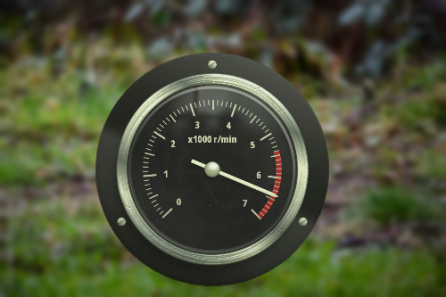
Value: {"value": 6400, "unit": "rpm"}
